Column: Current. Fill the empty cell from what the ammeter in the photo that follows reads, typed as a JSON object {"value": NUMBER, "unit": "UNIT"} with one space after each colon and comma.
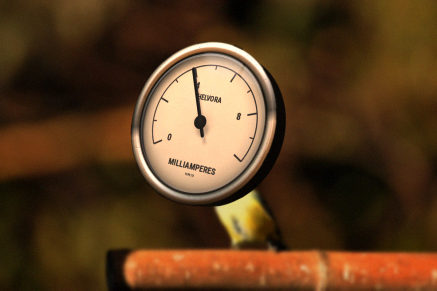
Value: {"value": 4, "unit": "mA"}
